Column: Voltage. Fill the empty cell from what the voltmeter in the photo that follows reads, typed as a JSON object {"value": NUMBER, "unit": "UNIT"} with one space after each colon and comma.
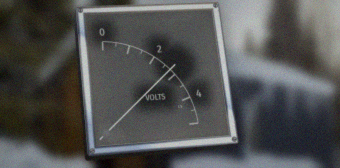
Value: {"value": 2.75, "unit": "V"}
